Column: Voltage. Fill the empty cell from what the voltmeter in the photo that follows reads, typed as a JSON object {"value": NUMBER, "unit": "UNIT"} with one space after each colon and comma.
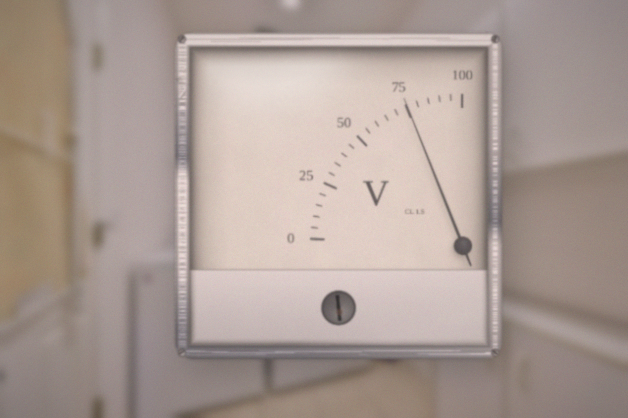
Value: {"value": 75, "unit": "V"}
